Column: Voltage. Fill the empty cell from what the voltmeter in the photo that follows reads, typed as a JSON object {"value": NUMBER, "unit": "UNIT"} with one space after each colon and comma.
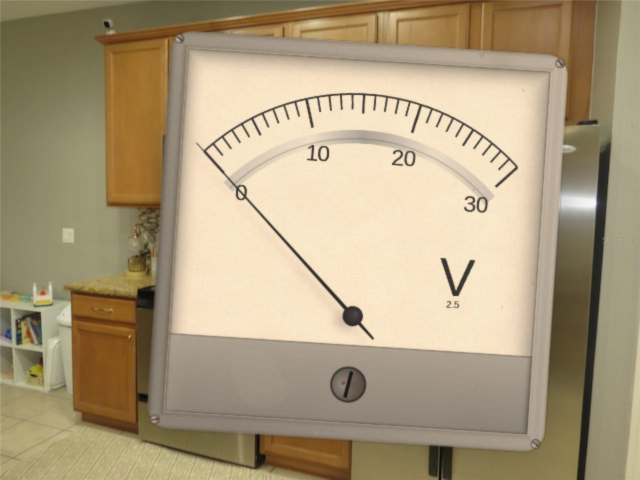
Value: {"value": 0, "unit": "V"}
